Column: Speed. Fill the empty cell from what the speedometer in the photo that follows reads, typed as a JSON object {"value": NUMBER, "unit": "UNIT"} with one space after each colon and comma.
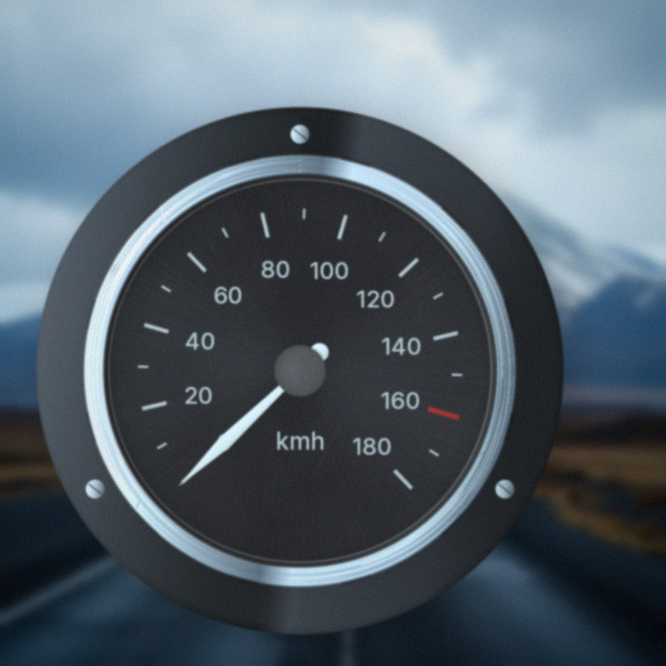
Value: {"value": 0, "unit": "km/h"}
